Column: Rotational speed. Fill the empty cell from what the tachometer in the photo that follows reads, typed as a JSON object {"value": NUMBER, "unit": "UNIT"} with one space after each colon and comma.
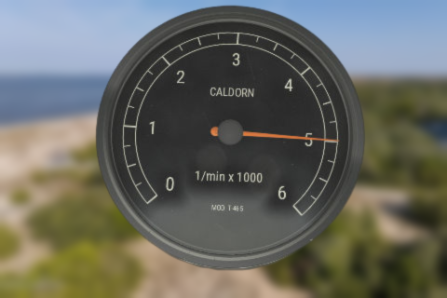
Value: {"value": 5000, "unit": "rpm"}
